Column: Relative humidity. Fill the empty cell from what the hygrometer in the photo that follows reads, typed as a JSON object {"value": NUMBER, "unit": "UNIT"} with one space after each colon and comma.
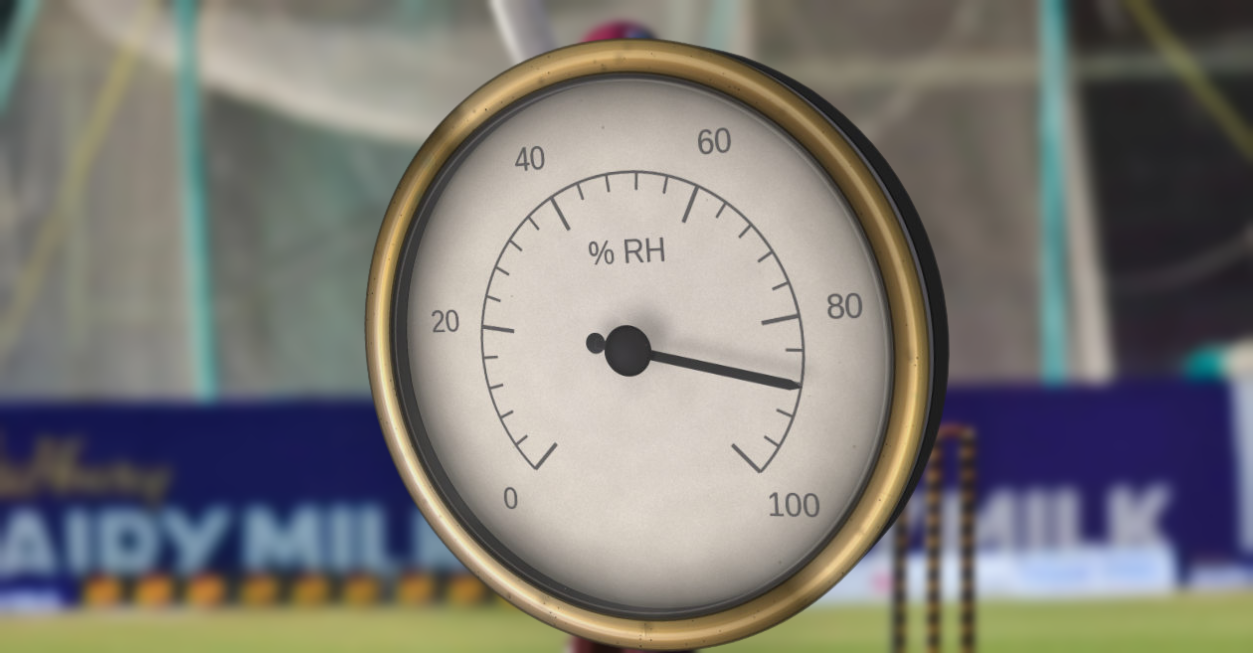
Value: {"value": 88, "unit": "%"}
